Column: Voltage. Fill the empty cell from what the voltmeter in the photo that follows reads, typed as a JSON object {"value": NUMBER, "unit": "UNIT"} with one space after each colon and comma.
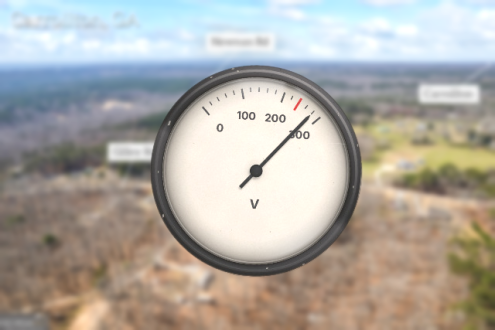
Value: {"value": 280, "unit": "V"}
